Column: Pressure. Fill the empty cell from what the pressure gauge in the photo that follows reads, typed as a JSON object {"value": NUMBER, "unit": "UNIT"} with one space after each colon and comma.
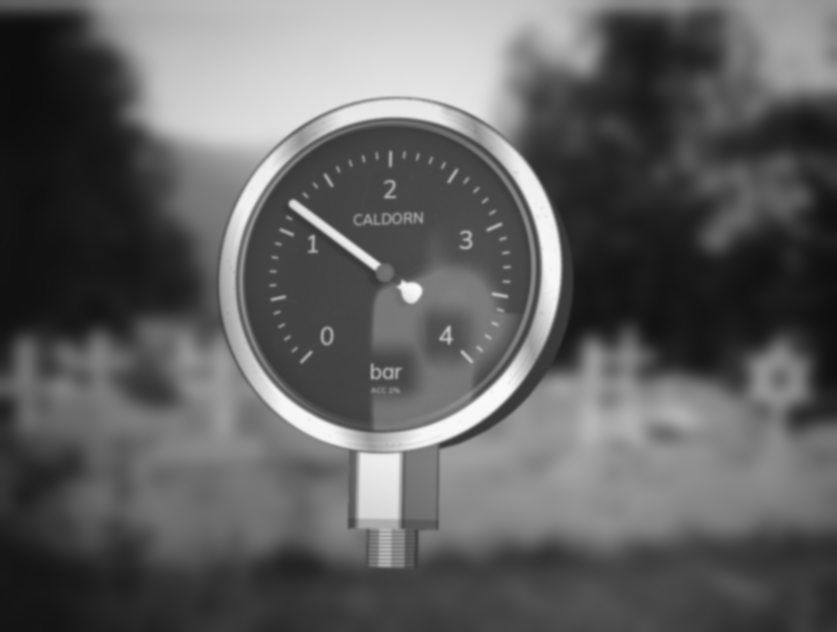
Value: {"value": 1.2, "unit": "bar"}
